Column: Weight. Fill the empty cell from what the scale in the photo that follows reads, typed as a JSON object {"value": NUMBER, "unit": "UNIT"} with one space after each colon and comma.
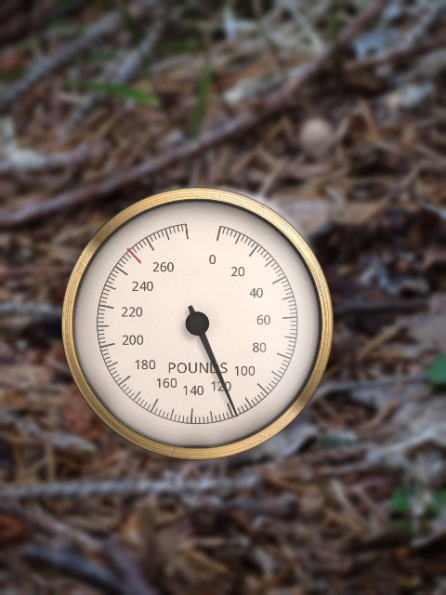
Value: {"value": 118, "unit": "lb"}
